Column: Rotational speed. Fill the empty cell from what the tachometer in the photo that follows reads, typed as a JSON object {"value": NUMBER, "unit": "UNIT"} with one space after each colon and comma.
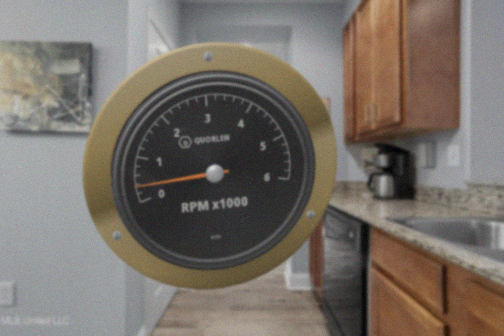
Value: {"value": 400, "unit": "rpm"}
